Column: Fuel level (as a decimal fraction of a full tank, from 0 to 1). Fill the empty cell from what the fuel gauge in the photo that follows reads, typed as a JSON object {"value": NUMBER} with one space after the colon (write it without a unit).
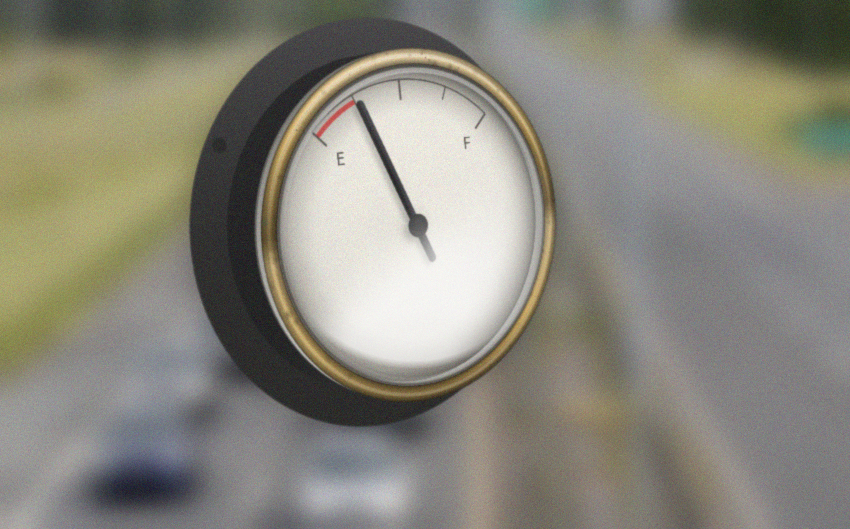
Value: {"value": 0.25}
